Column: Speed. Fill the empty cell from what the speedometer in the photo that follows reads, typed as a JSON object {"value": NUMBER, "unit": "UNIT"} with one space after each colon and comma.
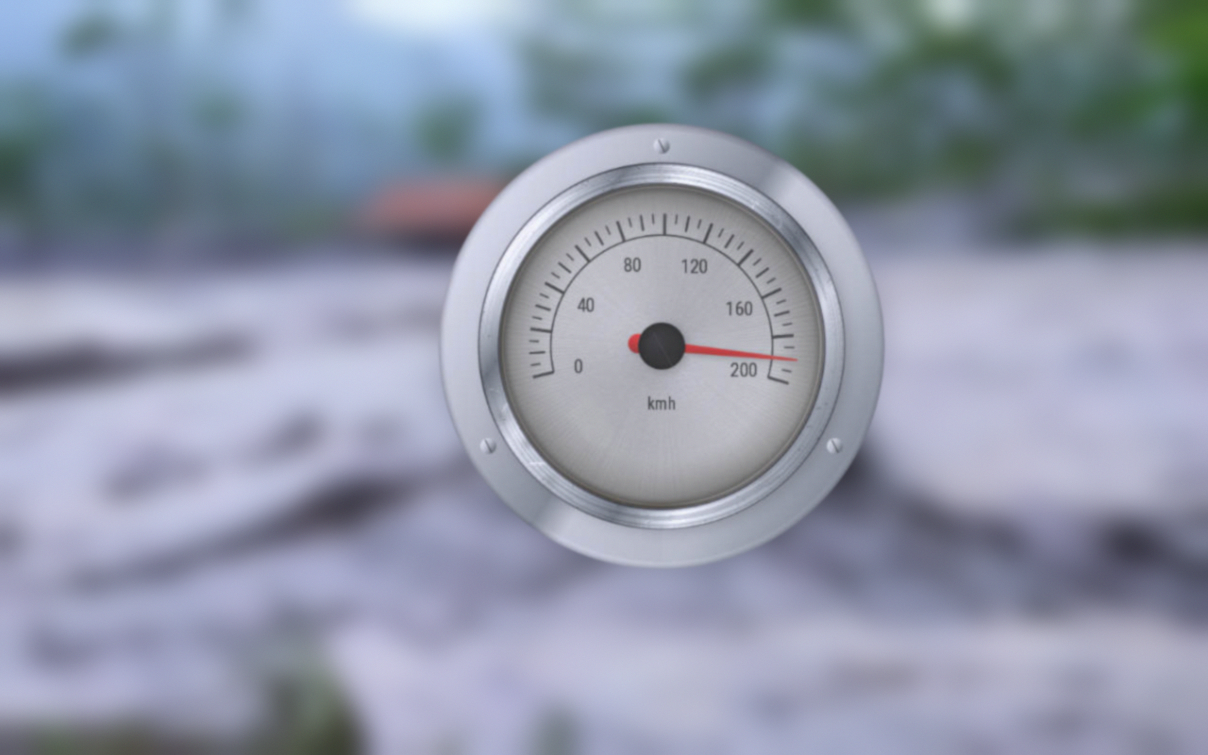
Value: {"value": 190, "unit": "km/h"}
